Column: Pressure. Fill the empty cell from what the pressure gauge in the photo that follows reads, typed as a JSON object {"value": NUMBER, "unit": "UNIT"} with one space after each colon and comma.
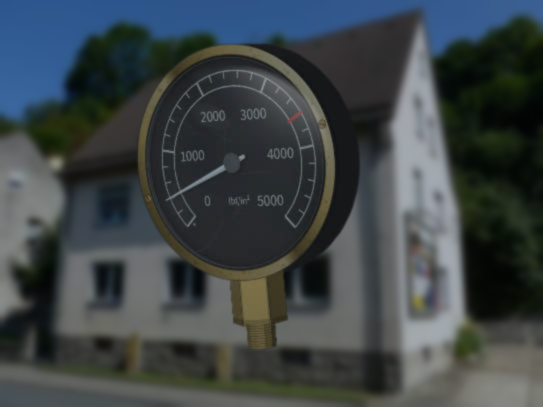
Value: {"value": 400, "unit": "psi"}
